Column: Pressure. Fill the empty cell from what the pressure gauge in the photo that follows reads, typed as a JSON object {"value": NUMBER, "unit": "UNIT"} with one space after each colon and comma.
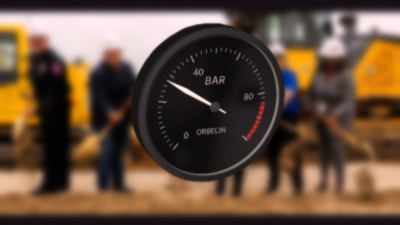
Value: {"value": 28, "unit": "bar"}
